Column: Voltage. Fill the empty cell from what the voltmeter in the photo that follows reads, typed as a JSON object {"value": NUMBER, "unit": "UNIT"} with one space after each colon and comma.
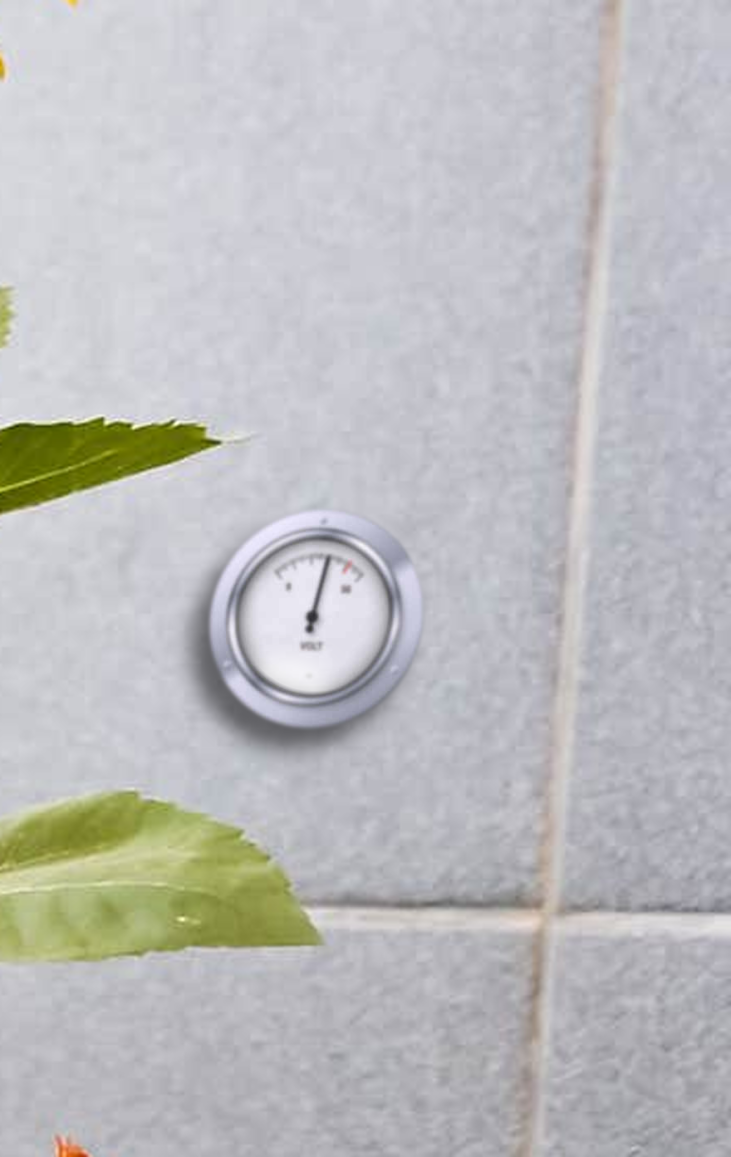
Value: {"value": 30, "unit": "V"}
